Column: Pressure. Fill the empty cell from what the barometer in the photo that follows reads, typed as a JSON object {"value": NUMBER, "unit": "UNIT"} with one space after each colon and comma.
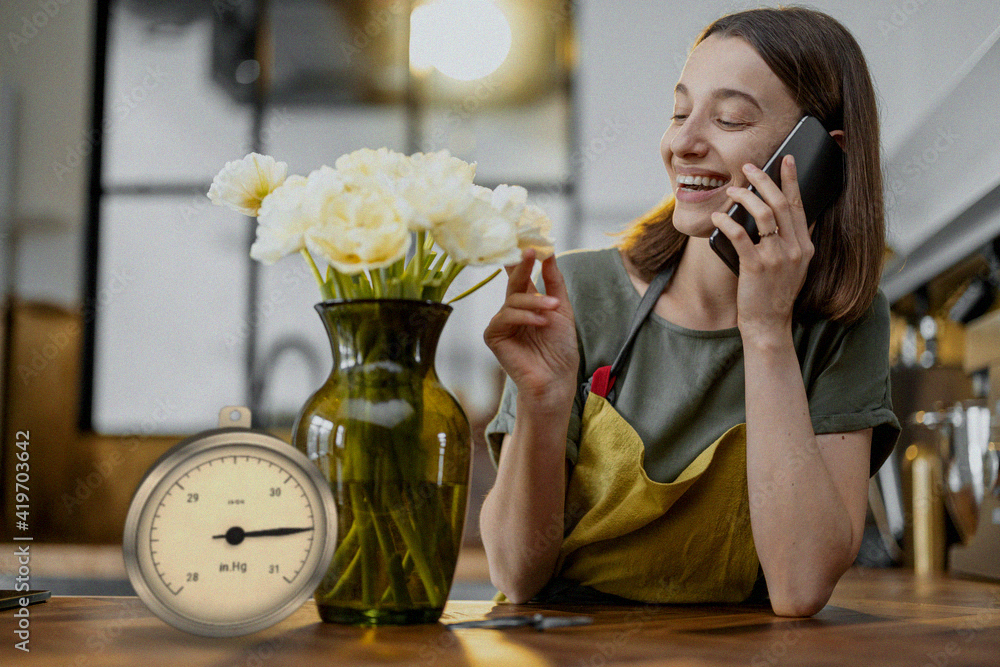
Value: {"value": 30.5, "unit": "inHg"}
